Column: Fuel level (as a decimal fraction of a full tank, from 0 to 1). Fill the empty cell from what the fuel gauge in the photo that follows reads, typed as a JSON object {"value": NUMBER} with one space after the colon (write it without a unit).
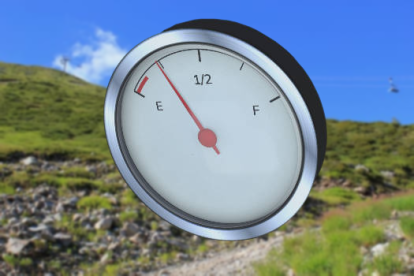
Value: {"value": 0.25}
